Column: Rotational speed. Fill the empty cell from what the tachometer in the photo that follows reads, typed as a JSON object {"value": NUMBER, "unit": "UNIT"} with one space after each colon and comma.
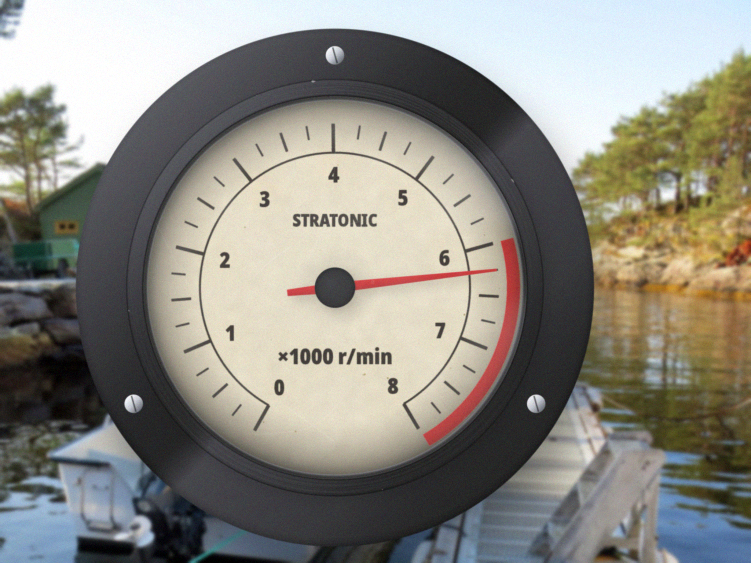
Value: {"value": 6250, "unit": "rpm"}
